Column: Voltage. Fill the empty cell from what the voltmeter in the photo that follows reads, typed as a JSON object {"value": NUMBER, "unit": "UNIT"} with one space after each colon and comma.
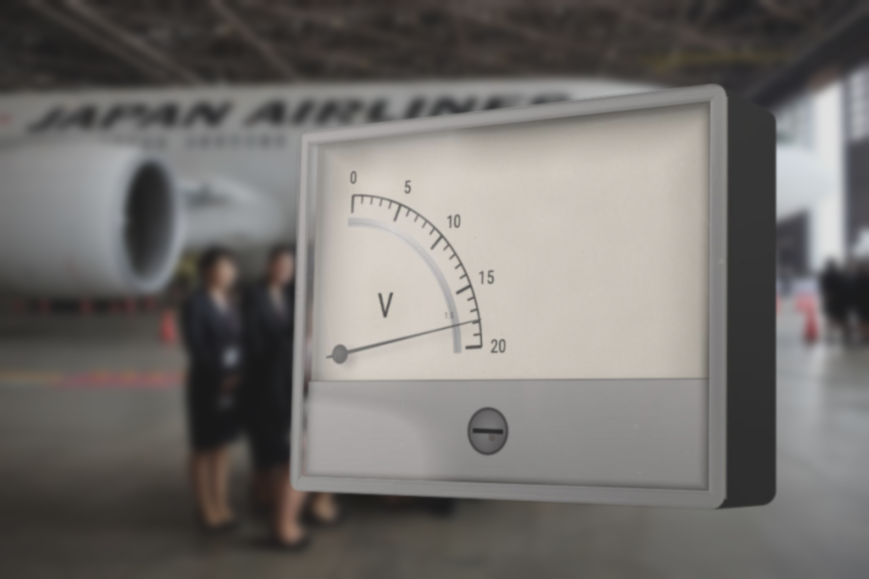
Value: {"value": 18, "unit": "V"}
